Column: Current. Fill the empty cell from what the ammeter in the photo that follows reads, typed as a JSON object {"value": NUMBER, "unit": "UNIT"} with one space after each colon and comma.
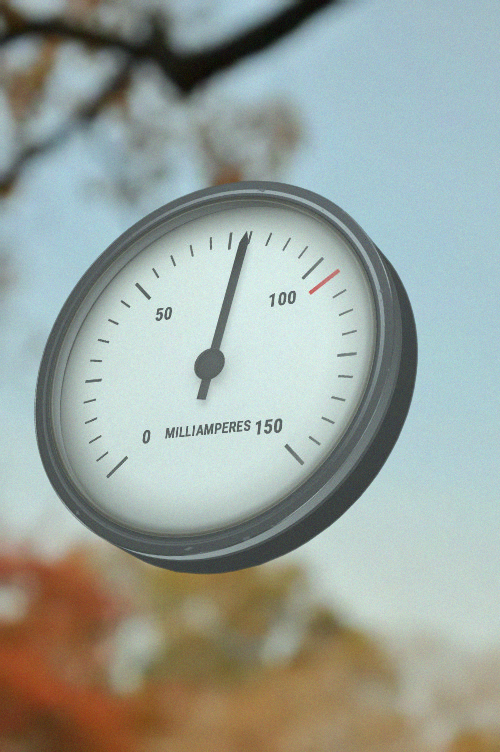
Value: {"value": 80, "unit": "mA"}
